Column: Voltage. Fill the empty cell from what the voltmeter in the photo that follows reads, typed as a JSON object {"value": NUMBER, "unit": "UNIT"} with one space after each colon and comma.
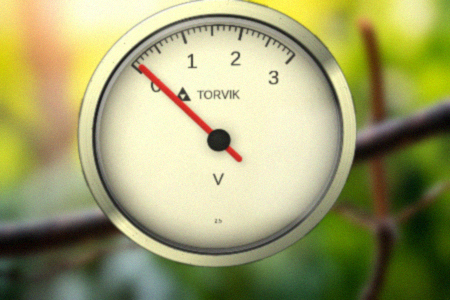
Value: {"value": 0.1, "unit": "V"}
